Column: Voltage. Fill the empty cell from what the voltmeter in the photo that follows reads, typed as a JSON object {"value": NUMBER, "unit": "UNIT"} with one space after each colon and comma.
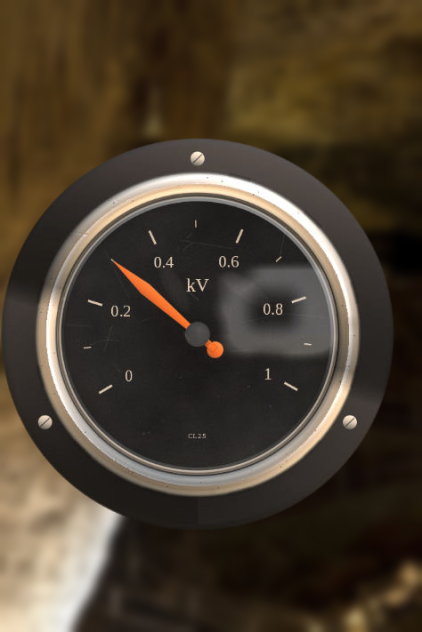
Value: {"value": 0.3, "unit": "kV"}
